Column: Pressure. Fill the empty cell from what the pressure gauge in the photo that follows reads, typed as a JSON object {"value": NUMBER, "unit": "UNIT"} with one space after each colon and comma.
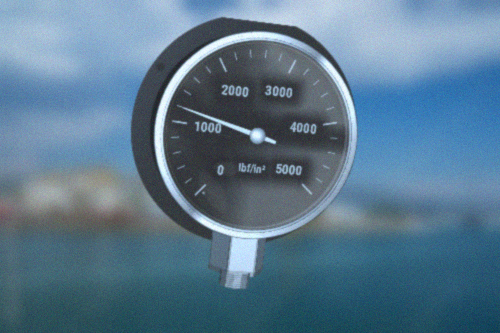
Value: {"value": 1200, "unit": "psi"}
